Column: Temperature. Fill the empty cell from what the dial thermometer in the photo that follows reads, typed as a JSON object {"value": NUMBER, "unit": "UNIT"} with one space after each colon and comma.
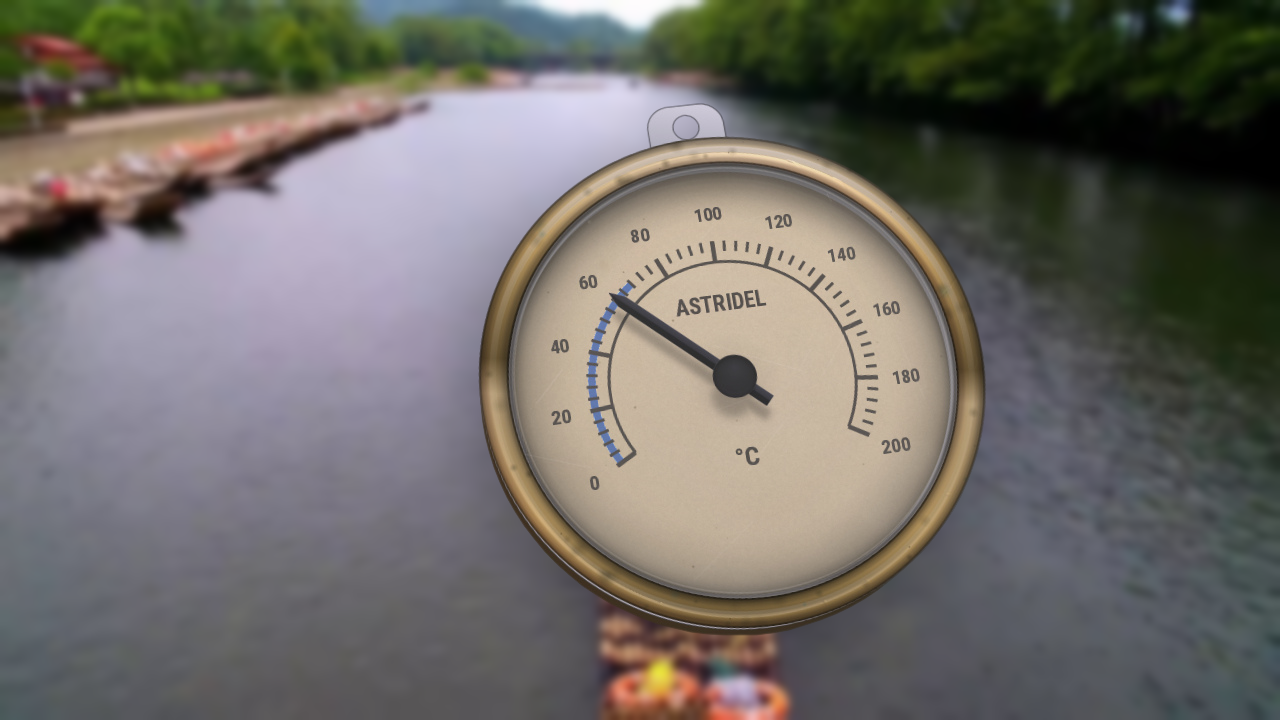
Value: {"value": 60, "unit": "°C"}
